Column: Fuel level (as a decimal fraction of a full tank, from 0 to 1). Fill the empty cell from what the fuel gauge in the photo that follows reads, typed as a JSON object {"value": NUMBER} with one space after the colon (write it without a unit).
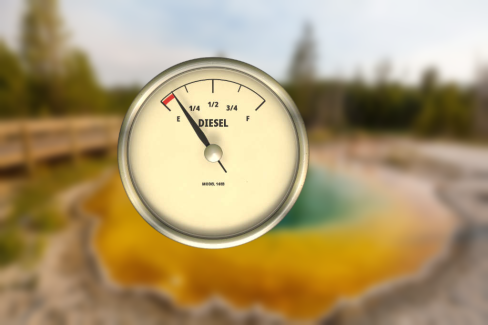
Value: {"value": 0.125}
